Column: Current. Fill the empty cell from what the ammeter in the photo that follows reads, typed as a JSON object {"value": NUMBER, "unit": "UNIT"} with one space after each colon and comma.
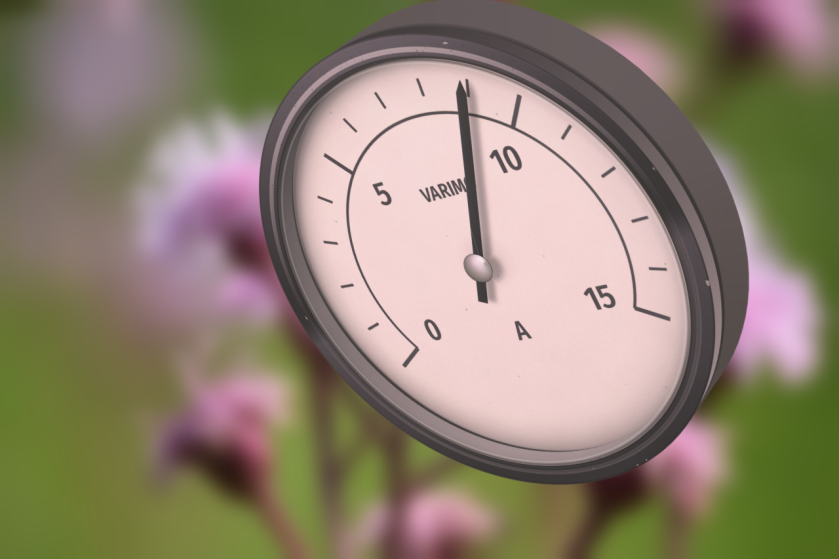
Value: {"value": 9, "unit": "A"}
